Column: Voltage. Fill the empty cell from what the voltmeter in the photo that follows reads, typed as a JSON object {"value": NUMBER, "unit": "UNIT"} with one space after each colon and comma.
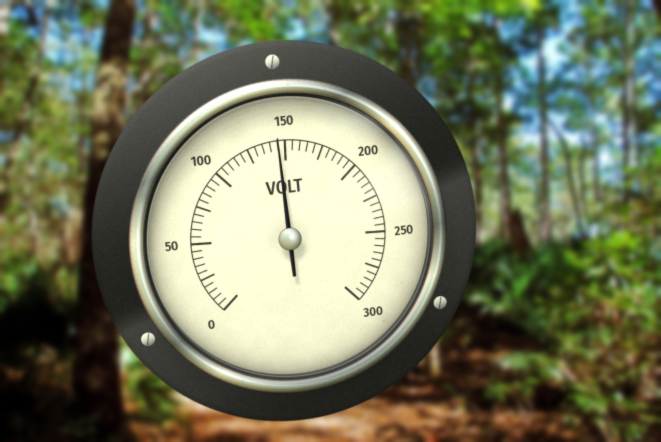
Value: {"value": 145, "unit": "V"}
